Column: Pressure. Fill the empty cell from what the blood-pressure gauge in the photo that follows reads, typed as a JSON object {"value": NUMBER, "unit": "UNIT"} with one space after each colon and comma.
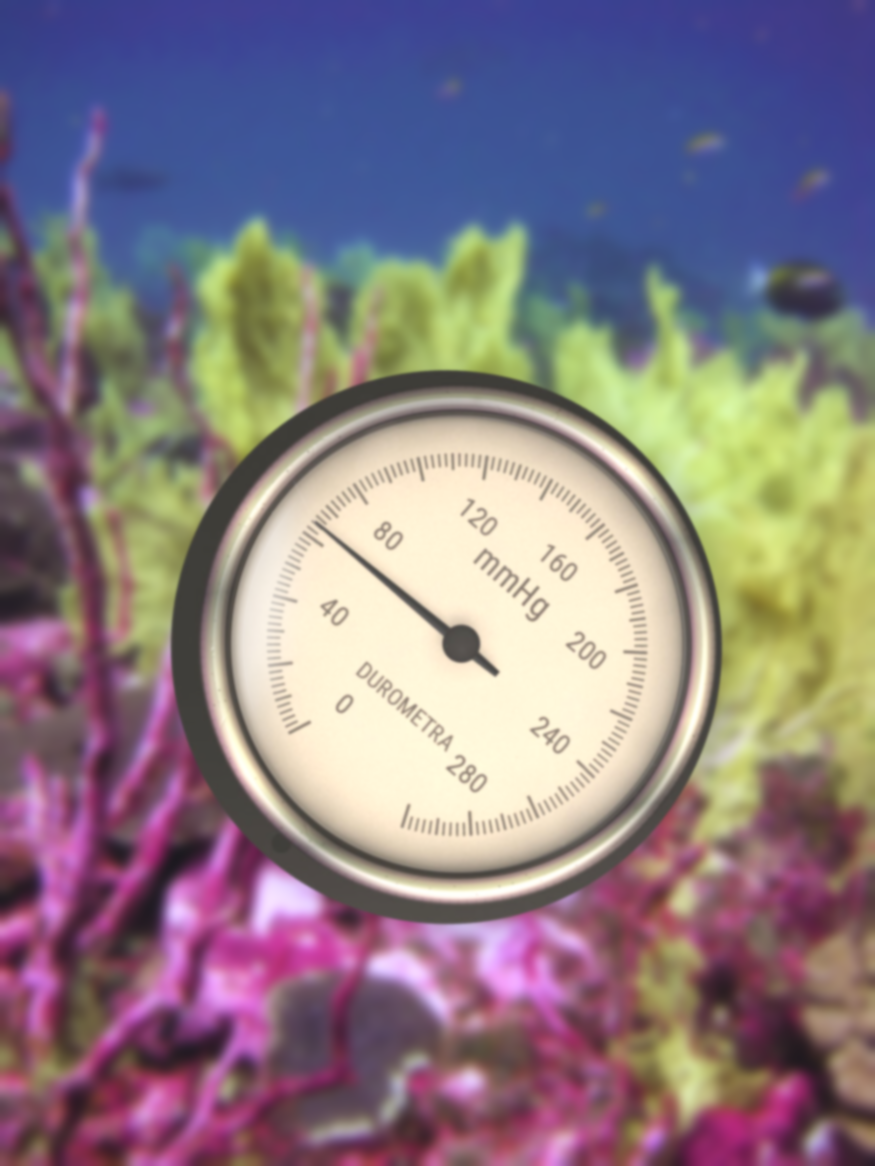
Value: {"value": 64, "unit": "mmHg"}
